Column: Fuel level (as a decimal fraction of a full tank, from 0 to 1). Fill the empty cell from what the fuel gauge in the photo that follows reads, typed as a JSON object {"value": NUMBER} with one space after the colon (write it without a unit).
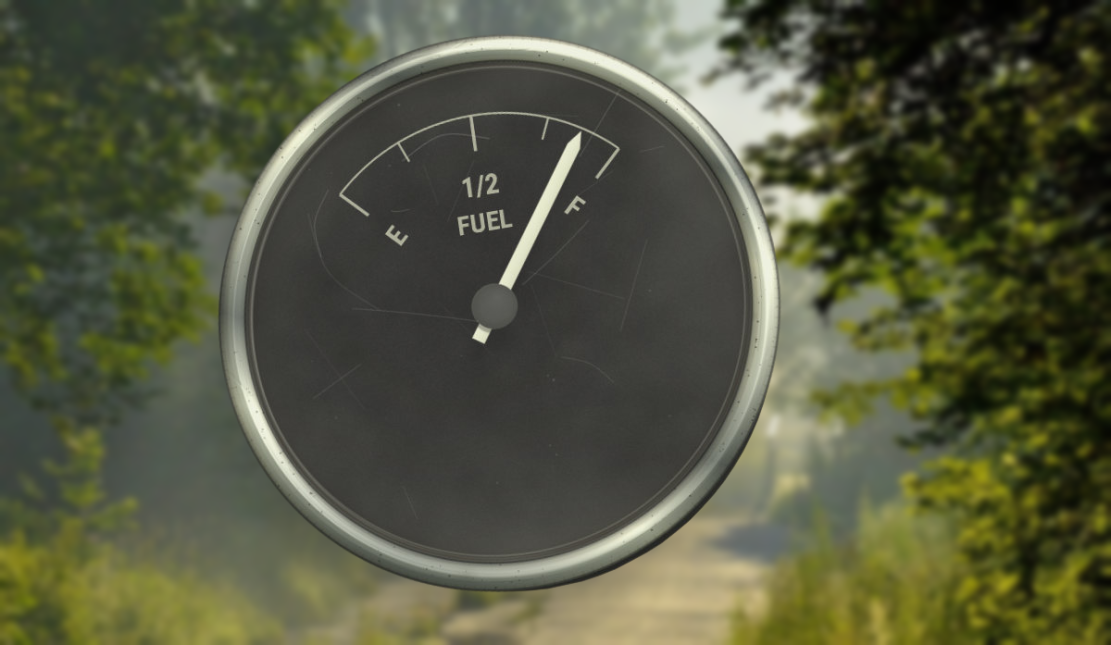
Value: {"value": 0.875}
